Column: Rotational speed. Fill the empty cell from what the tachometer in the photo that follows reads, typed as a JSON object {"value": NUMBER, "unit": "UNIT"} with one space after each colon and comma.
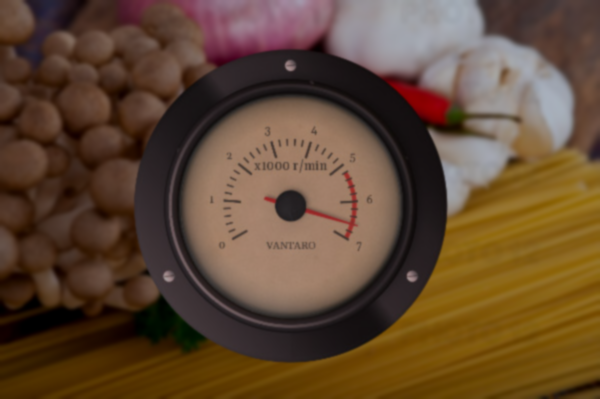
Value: {"value": 6600, "unit": "rpm"}
